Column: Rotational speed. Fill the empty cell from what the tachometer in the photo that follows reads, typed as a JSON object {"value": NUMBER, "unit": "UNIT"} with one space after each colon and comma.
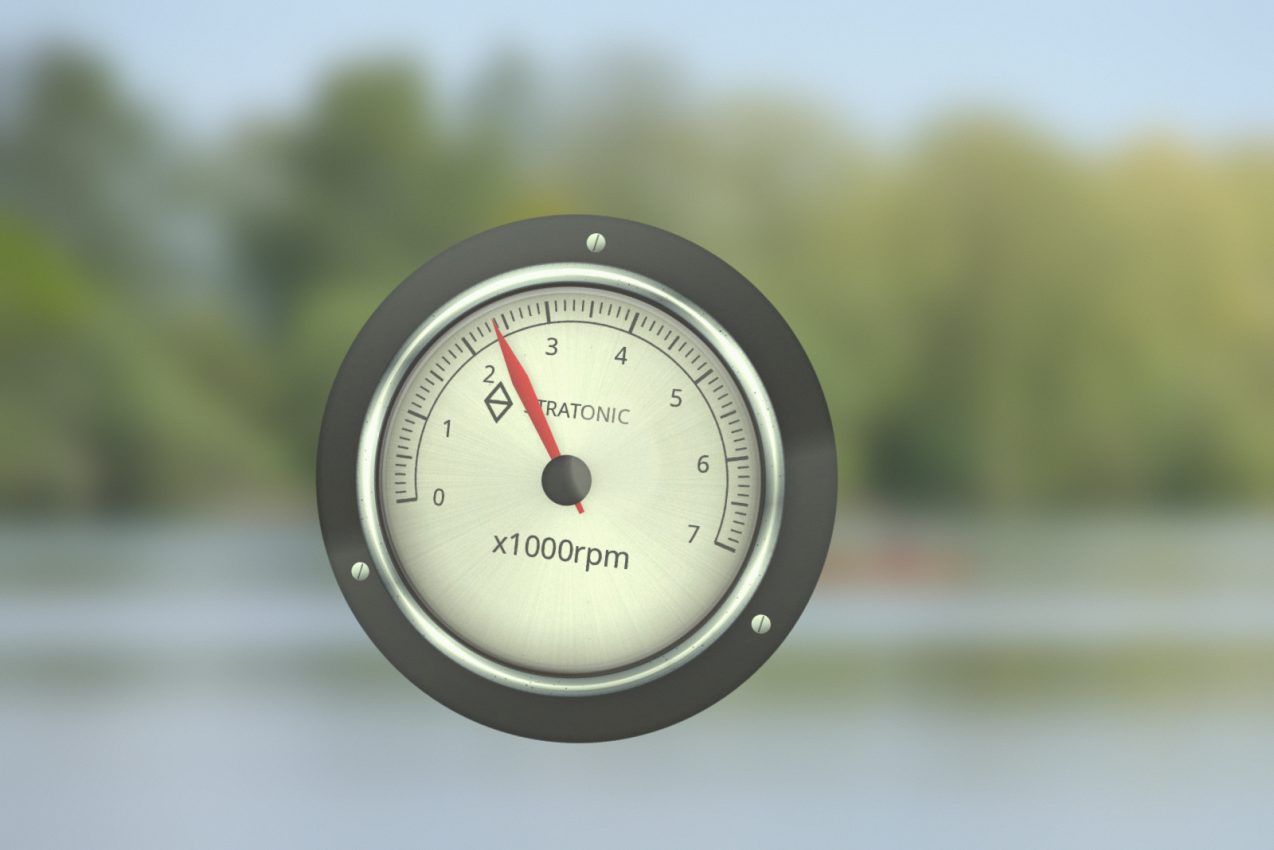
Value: {"value": 2400, "unit": "rpm"}
